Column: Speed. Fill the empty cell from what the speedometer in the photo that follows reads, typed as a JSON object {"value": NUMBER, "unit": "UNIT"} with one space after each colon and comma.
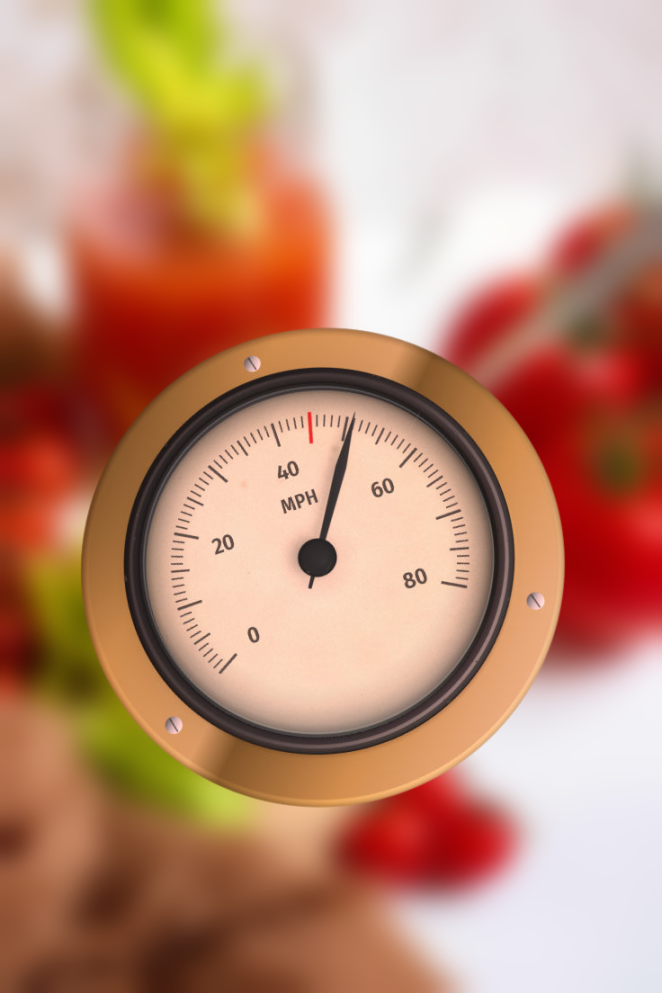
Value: {"value": 51, "unit": "mph"}
